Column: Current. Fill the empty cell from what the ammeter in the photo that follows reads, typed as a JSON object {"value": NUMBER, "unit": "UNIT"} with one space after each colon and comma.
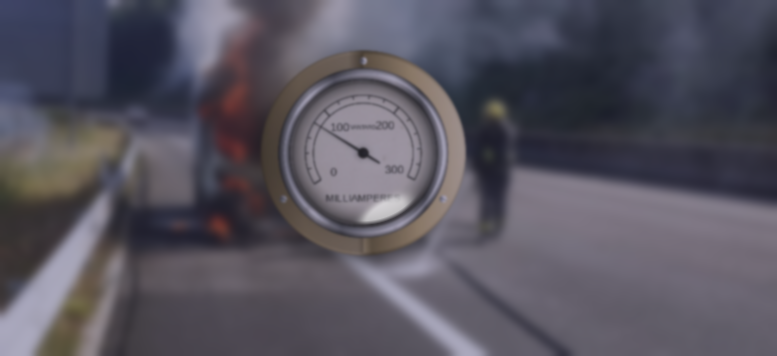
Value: {"value": 80, "unit": "mA"}
